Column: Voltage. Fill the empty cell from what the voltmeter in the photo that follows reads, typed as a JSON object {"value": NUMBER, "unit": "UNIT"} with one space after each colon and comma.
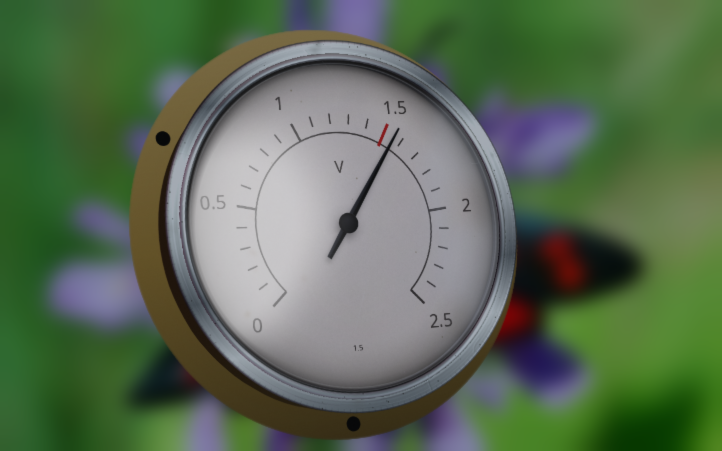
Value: {"value": 1.55, "unit": "V"}
